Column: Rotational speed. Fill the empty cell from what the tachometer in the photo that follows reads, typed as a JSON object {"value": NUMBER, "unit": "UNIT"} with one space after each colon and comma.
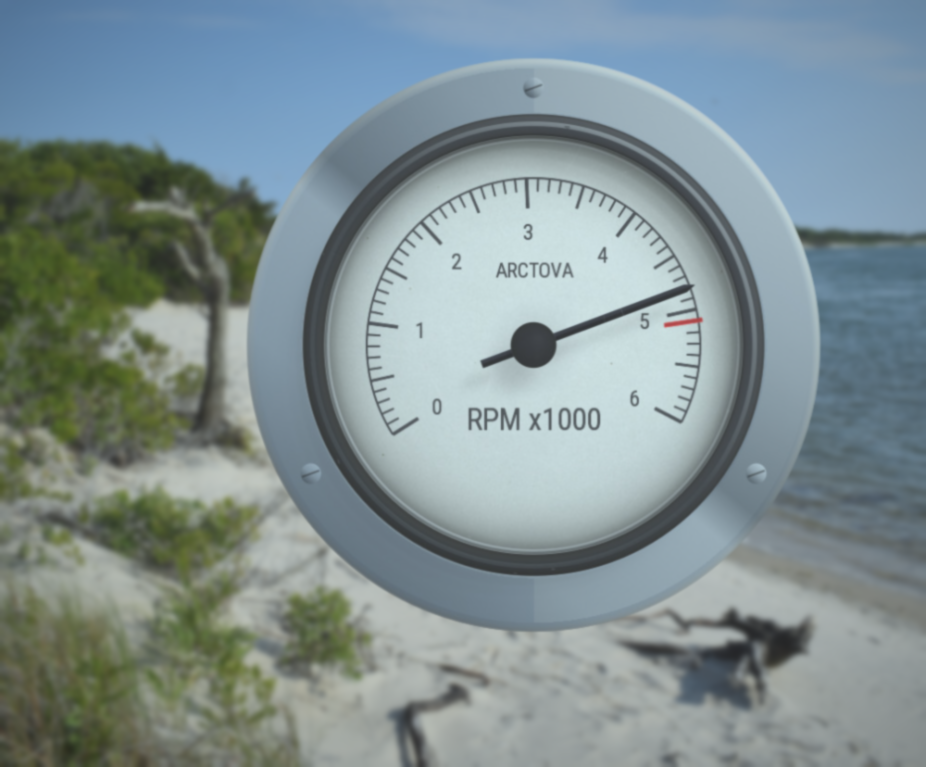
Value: {"value": 4800, "unit": "rpm"}
